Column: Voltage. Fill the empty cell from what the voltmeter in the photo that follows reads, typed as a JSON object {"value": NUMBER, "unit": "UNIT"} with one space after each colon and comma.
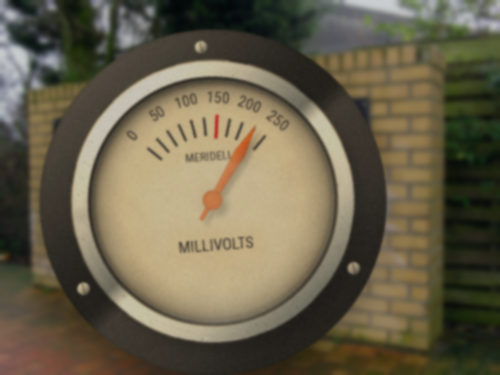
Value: {"value": 225, "unit": "mV"}
